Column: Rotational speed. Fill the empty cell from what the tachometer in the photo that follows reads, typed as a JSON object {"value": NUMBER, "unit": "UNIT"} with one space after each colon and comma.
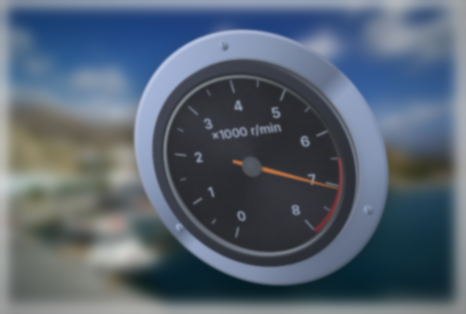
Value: {"value": 7000, "unit": "rpm"}
